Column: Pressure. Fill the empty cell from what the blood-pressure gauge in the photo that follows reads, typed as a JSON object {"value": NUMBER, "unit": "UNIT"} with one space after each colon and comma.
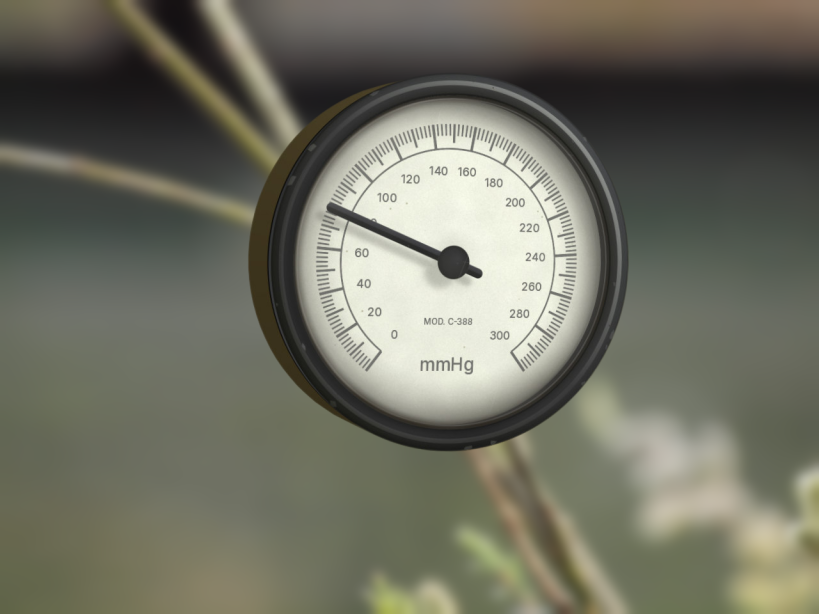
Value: {"value": 78, "unit": "mmHg"}
